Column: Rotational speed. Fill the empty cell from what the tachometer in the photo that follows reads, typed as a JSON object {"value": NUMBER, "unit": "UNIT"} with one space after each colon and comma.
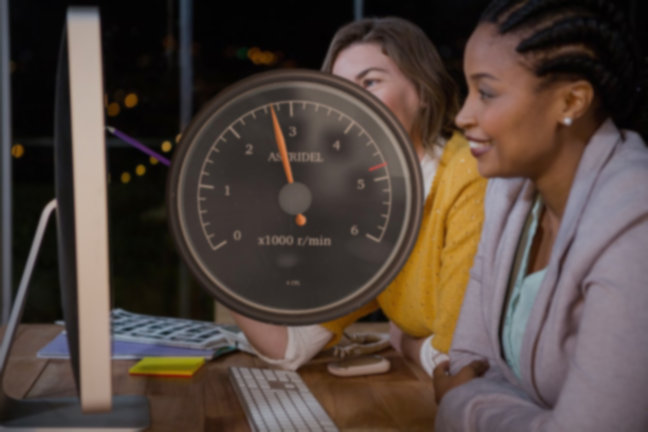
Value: {"value": 2700, "unit": "rpm"}
